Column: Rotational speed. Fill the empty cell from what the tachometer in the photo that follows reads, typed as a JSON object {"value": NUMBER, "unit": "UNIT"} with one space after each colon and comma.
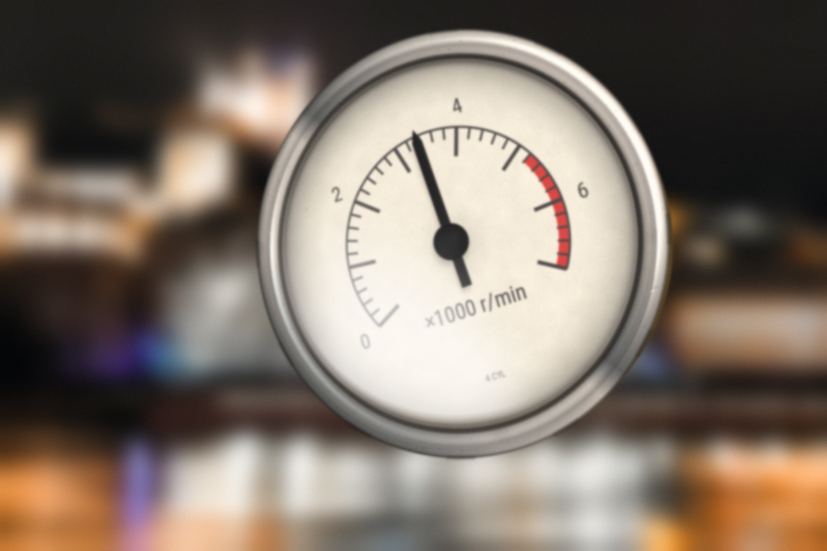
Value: {"value": 3400, "unit": "rpm"}
